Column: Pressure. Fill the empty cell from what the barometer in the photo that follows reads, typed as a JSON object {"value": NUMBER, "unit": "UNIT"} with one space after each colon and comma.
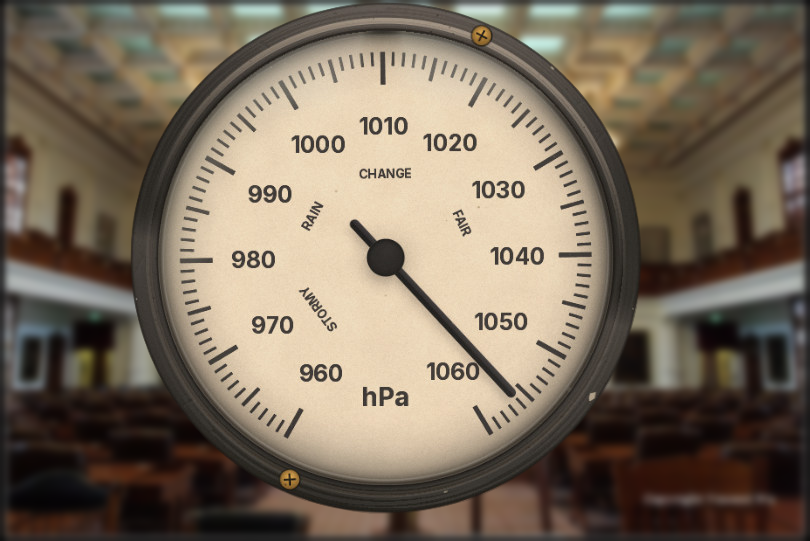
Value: {"value": 1056, "unit": "hPa"}
